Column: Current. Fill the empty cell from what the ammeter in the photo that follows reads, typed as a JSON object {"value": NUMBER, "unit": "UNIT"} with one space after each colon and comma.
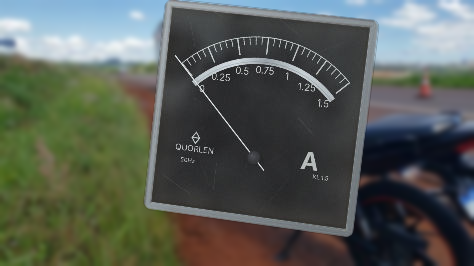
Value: {"value": 0, "unit": "A"}
